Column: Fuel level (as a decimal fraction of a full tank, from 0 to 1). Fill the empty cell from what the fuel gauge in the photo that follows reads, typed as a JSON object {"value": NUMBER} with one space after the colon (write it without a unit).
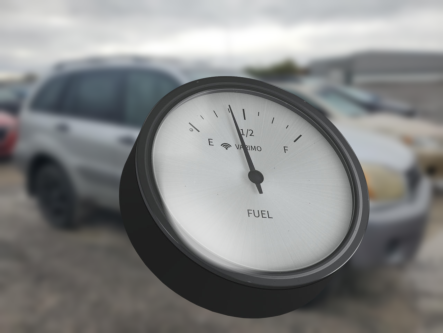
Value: {"value": 0.375}
